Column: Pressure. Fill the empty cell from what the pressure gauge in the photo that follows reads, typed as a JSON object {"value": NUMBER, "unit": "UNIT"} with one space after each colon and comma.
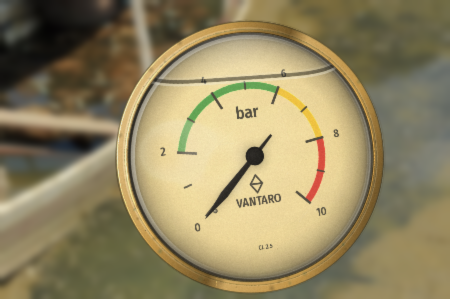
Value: {"value": 0, "unit": "bar"}
